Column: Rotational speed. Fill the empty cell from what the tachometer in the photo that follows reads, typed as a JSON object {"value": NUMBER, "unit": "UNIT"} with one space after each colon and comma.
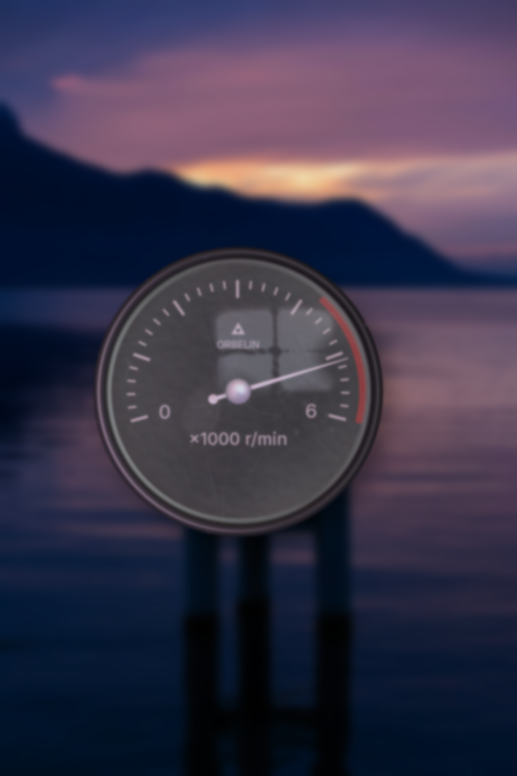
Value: {"value": 5100, "unit": "rpm"}
